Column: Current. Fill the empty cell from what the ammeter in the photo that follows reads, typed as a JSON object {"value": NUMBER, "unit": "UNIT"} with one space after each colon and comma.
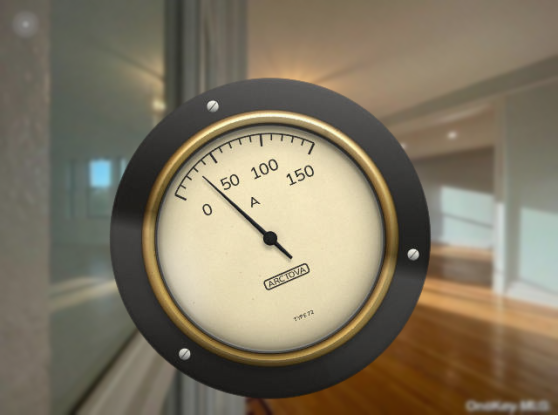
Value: {"value": 30, "unit": "A"}
